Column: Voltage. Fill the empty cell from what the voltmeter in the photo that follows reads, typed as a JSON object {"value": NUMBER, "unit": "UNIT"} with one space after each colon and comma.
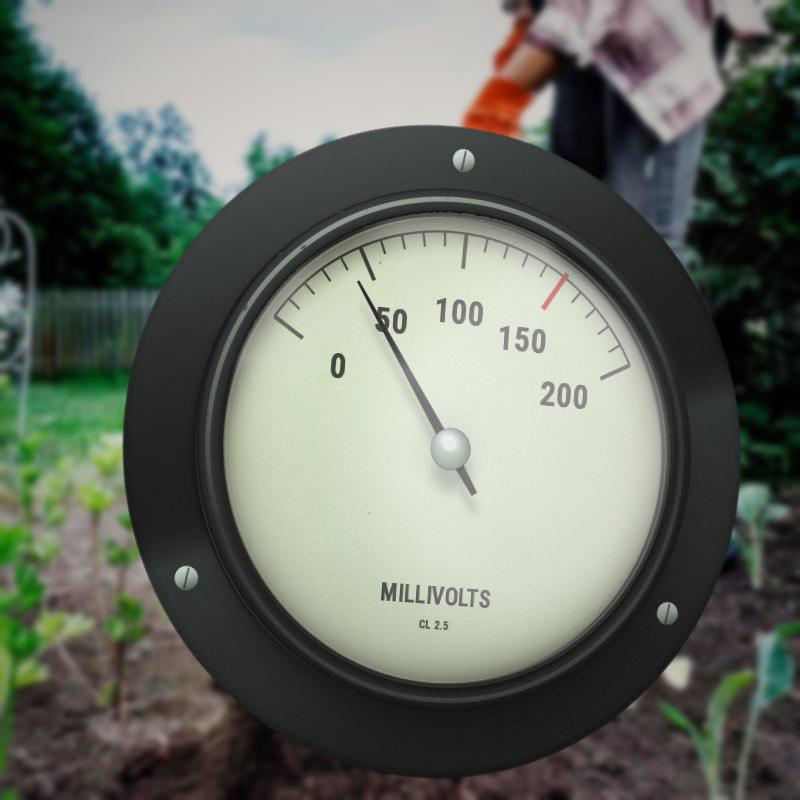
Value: {"value": 40, "unit": "mV"}
